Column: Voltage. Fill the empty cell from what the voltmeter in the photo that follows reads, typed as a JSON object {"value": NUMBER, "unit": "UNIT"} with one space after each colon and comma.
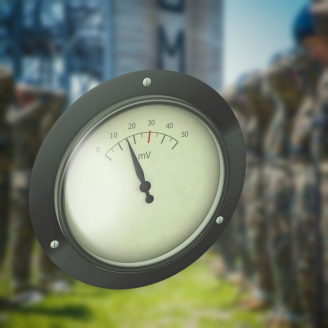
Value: {"value": 15, "unit": "mV"}
